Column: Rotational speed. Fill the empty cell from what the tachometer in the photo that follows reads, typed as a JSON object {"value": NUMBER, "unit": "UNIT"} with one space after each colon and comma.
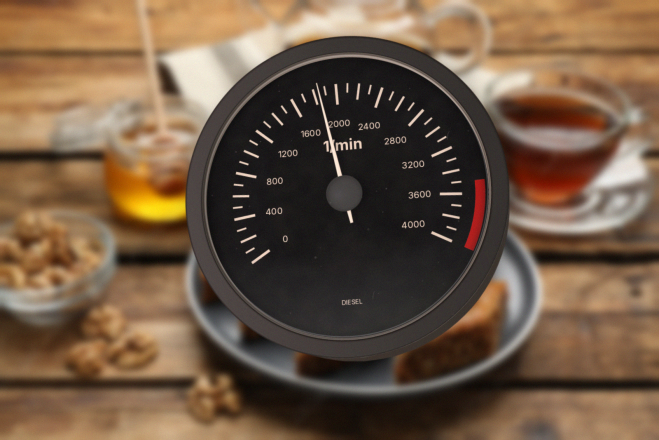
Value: {"value": 1850, "unit": "rpm"}
